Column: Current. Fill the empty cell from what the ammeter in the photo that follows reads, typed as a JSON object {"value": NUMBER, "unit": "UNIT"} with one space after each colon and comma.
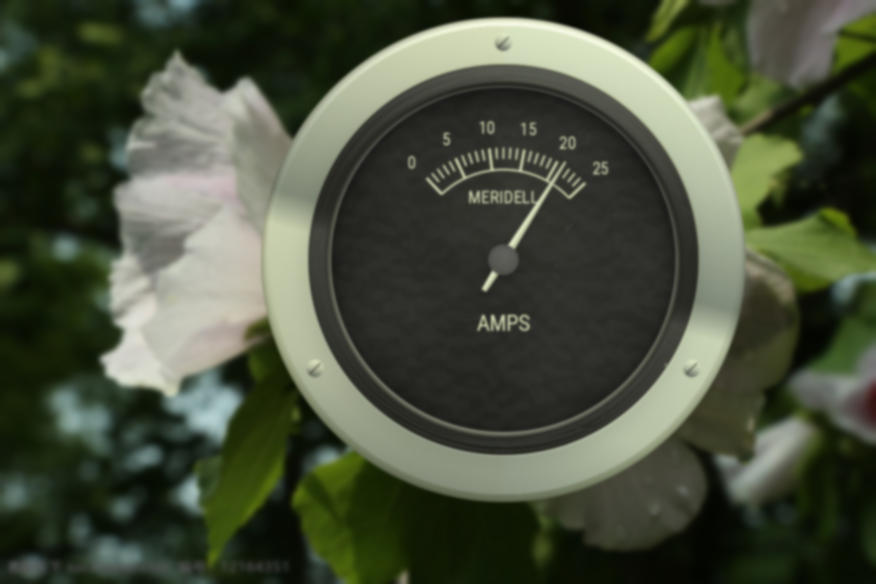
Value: {"value": 21, "unit": "A"}
